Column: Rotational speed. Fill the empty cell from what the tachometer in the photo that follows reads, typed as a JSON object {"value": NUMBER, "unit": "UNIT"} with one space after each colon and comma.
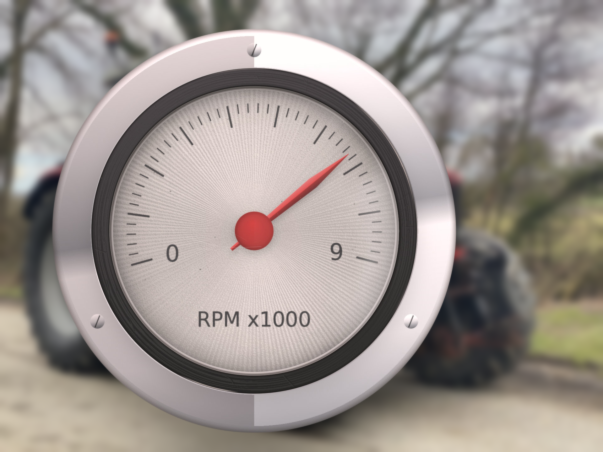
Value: {"value": 6700, "unit": "rpm"}
